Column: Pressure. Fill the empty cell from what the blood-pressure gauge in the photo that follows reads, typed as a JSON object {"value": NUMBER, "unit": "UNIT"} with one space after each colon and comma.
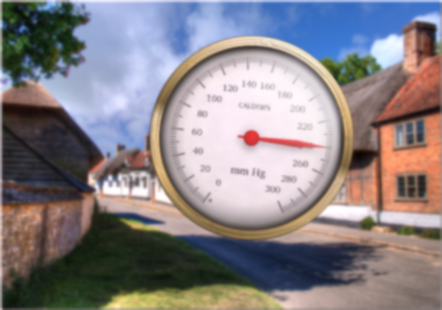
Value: {"value": 240, "unit": "mmHg"}
